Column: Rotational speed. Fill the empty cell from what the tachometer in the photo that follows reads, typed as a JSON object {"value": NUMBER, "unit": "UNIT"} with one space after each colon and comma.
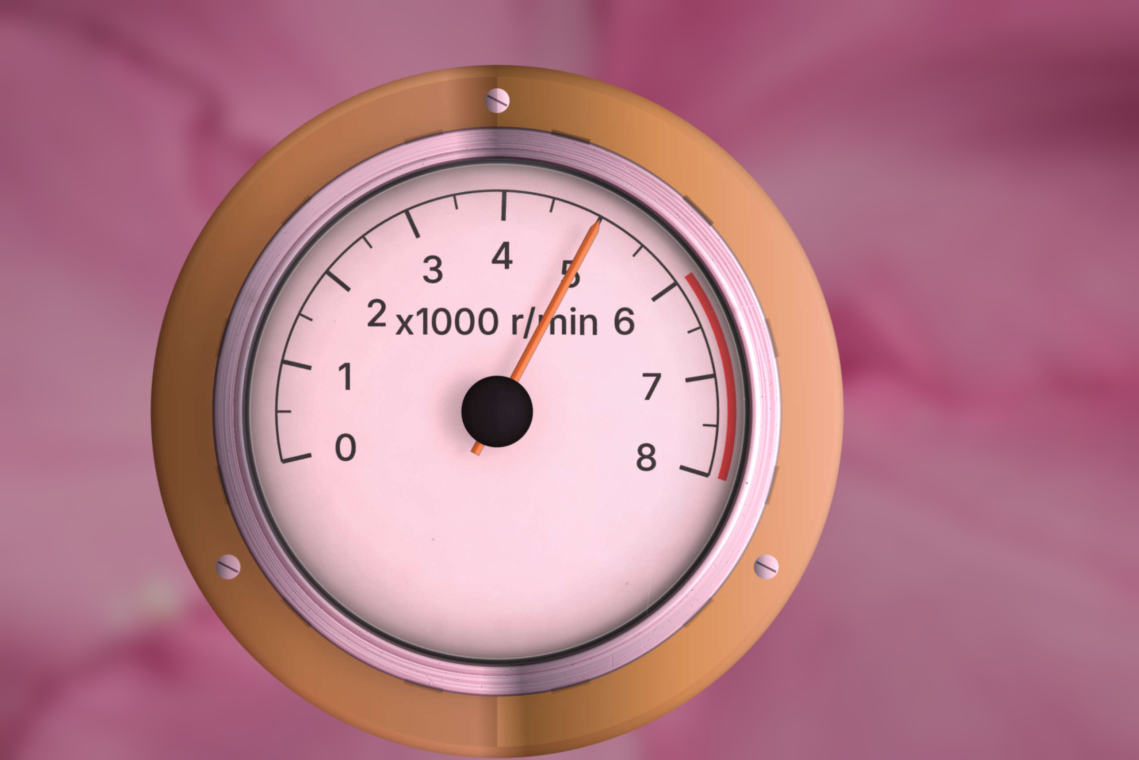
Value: {"value": 5000, "unit": "rpm"}
